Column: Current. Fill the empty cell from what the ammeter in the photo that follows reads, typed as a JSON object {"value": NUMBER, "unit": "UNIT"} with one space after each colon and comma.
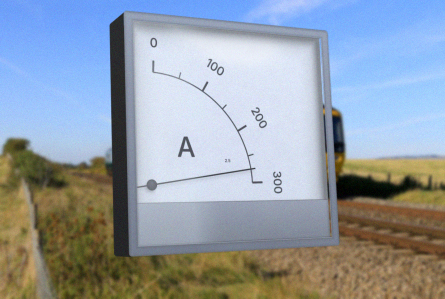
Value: {"value": 275, "unit": "A"}
